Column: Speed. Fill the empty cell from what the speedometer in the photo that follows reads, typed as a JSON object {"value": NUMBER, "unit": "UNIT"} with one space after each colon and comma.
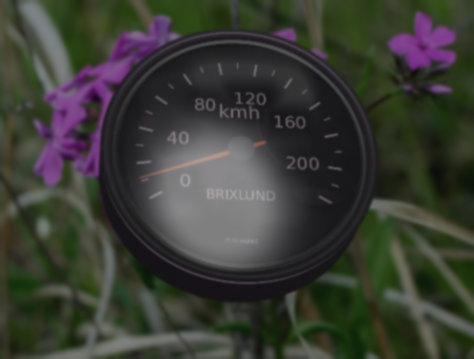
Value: {"value": 10, "unit": "km/h"}
